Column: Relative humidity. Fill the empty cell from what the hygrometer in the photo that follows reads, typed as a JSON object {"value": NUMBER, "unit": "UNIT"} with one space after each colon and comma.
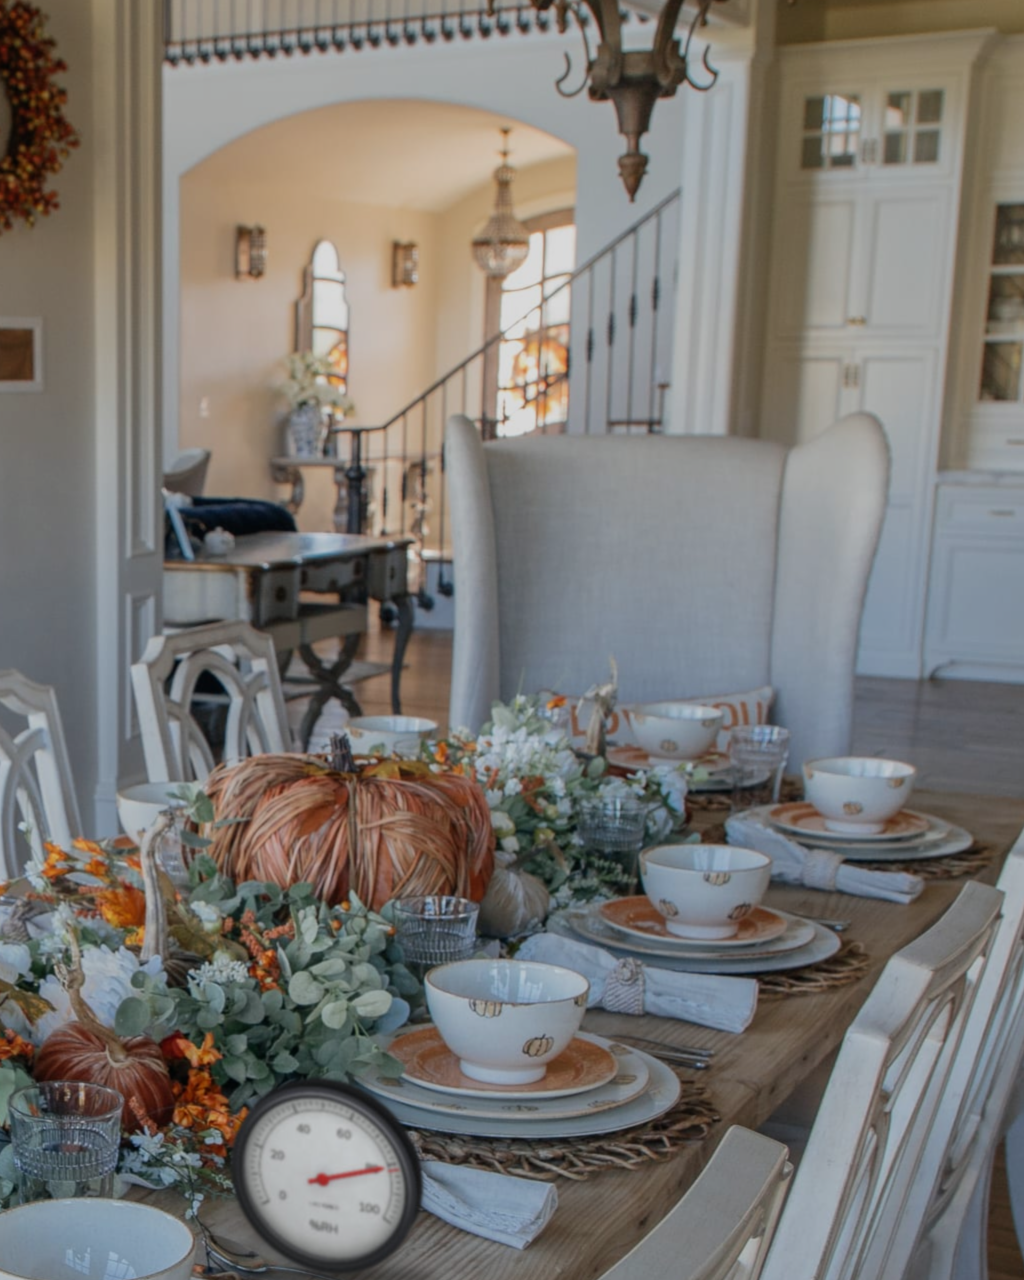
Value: {"value": 80, "unit": "%"}
